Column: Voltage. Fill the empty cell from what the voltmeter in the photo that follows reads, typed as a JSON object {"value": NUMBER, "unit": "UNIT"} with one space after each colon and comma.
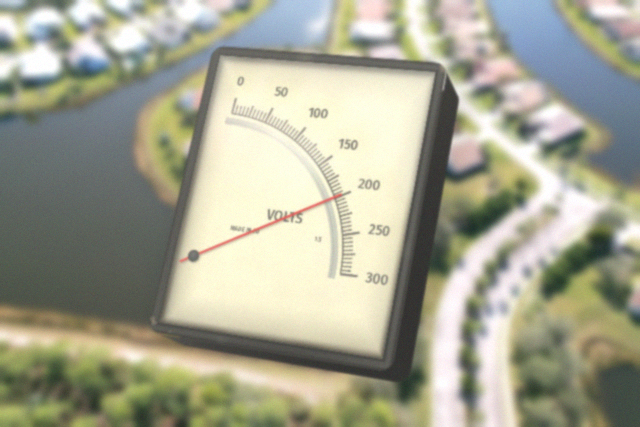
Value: {"value": 200, "unit": "V"}
